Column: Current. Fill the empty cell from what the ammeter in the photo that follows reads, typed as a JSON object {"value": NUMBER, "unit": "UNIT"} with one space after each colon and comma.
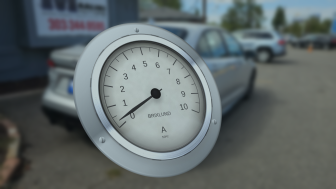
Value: {"value": 0.25, "unit": "A"}
